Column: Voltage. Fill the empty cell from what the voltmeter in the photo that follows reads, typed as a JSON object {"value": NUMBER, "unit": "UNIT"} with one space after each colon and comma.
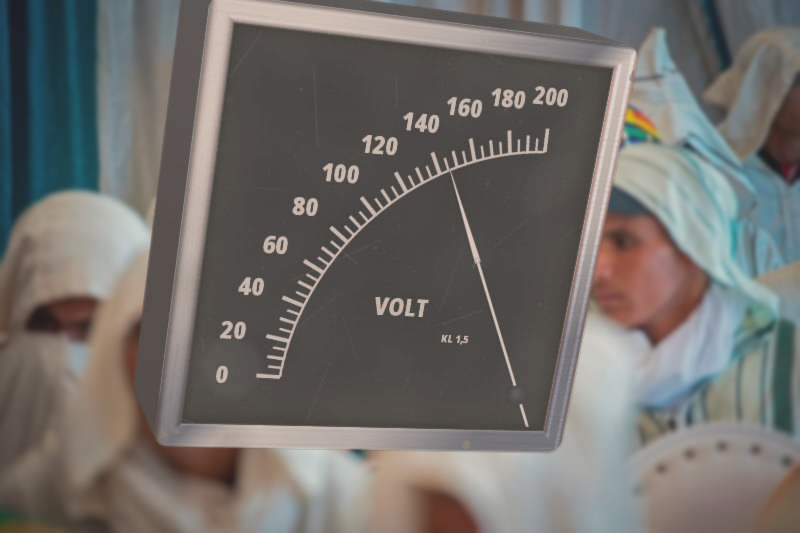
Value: {"value": 145, "unit": "V"}
